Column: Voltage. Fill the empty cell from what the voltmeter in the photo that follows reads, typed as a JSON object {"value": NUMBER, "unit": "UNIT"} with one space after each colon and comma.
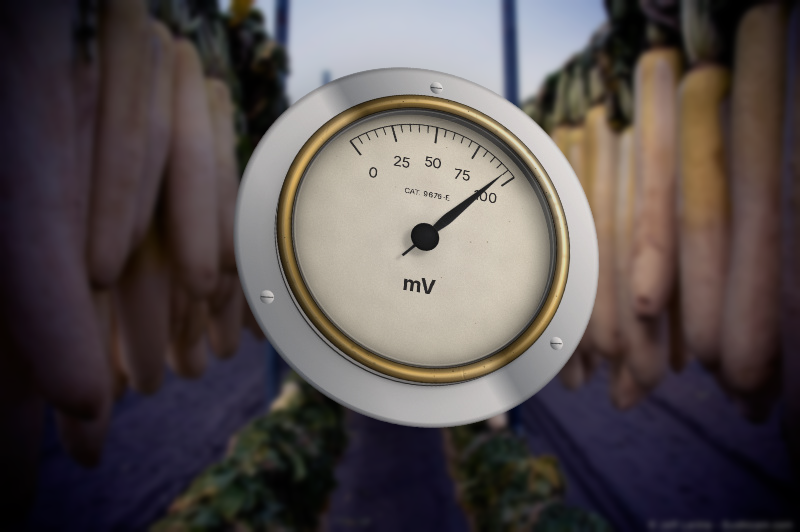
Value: {"value": 95, "unit": "mV"}
